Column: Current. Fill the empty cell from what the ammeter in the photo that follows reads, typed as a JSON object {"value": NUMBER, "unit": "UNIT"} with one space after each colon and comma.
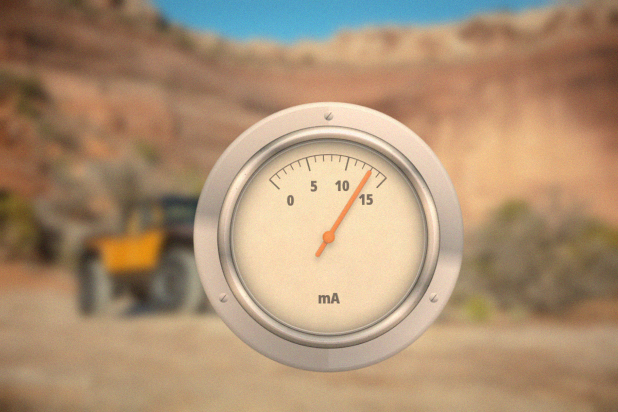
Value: {"value": 13, "unit": "mA"}
